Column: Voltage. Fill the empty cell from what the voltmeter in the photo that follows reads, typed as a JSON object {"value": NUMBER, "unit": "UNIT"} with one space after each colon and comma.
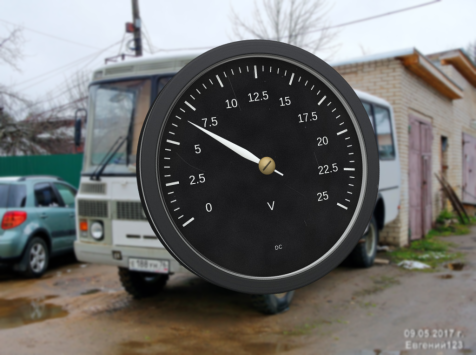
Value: {"value": 6.5, "unit": "V"}
